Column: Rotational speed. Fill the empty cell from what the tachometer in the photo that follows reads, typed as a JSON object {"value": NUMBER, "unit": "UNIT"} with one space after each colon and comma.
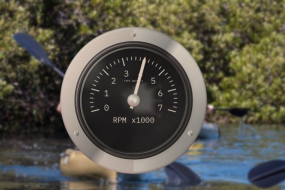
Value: {"value": 4000, "unit": "rpm"}
